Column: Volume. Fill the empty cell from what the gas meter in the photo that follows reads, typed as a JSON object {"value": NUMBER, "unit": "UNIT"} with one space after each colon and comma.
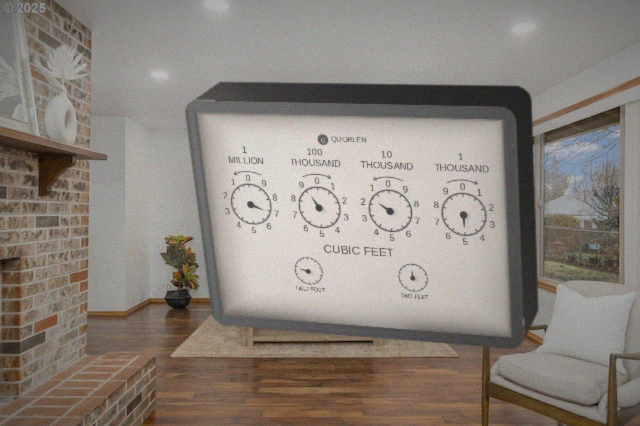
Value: {"value": 691500, "unit": "ft³"}
